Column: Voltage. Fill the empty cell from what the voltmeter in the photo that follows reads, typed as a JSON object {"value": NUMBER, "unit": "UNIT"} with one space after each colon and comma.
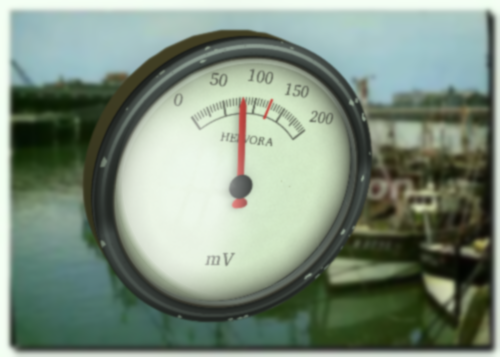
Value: {"value": 75, "unit": "mV"}
